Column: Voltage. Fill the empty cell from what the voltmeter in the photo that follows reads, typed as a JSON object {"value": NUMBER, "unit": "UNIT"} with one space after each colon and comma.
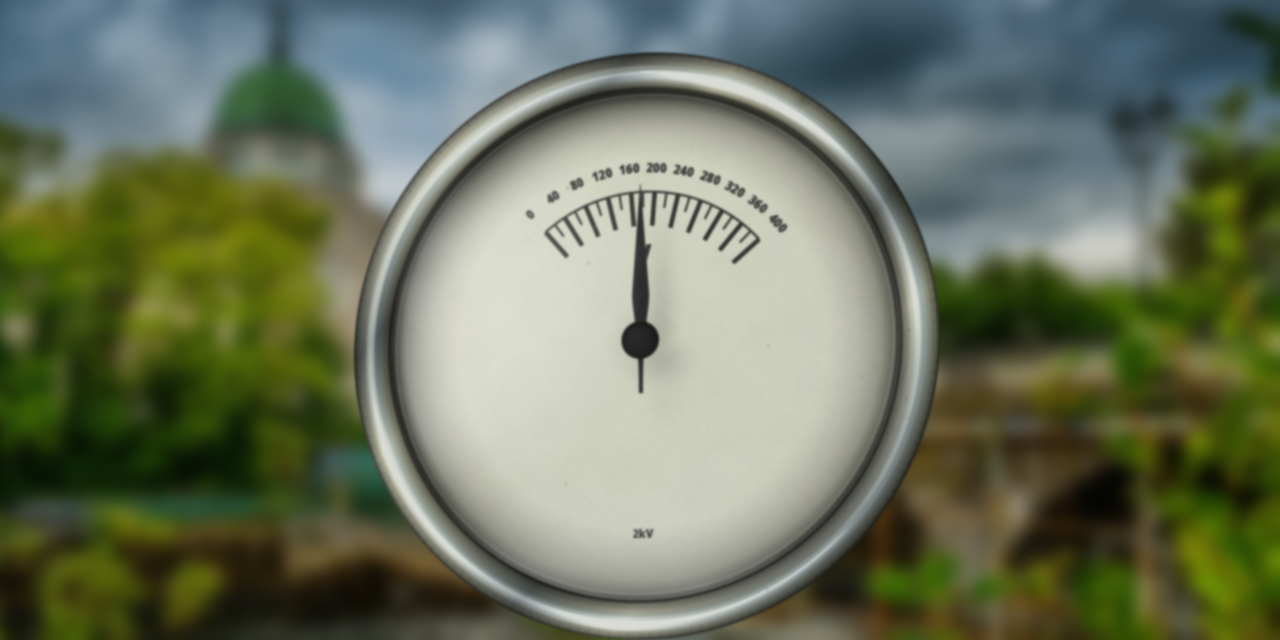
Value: {"value": 180, "unit": "V"}
